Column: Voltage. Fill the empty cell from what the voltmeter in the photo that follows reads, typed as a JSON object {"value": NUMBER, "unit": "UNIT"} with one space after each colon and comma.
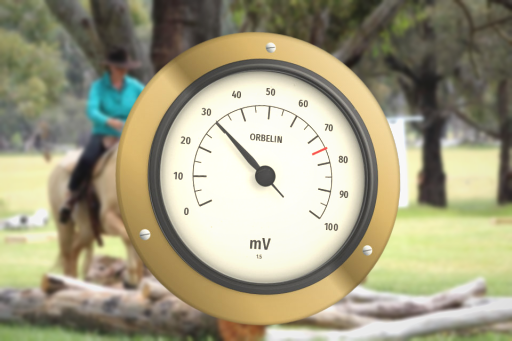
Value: {"value": 30, "unit": "mV"}
